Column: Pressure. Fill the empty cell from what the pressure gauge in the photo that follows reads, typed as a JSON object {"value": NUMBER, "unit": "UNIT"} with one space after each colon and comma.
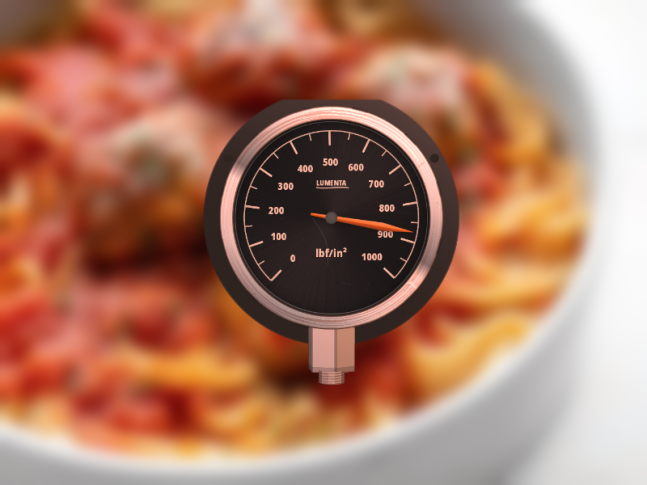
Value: {"value": 875, "unit": "psi"}
